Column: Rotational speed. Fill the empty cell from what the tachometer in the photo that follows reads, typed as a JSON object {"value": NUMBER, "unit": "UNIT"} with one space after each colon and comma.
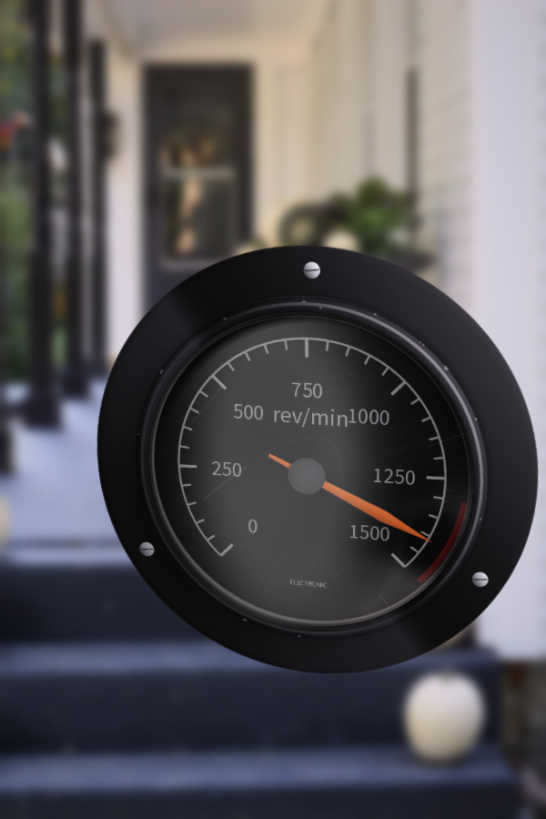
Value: {"value": 1400, "unit": "rpm"}
